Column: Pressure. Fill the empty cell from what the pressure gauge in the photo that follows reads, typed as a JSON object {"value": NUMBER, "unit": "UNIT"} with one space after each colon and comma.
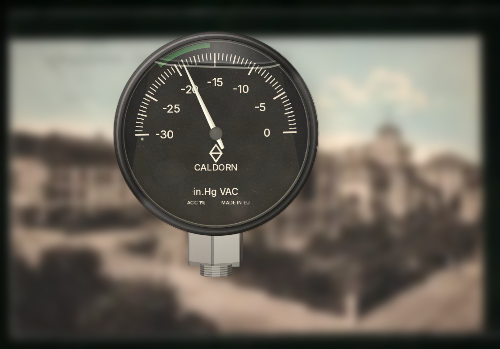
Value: {"value": -19, "unit": "inHg"}
